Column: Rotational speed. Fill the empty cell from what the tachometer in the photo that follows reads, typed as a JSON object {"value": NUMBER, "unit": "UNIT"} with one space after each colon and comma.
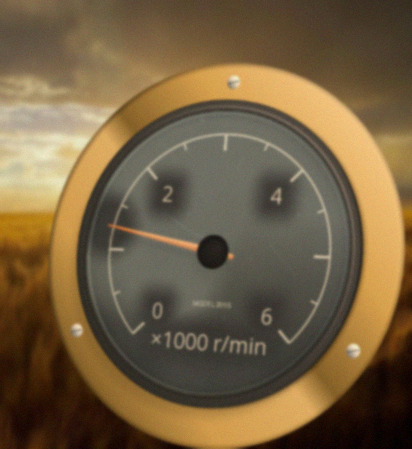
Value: {"value": 1250, "unit": "rpm"}
